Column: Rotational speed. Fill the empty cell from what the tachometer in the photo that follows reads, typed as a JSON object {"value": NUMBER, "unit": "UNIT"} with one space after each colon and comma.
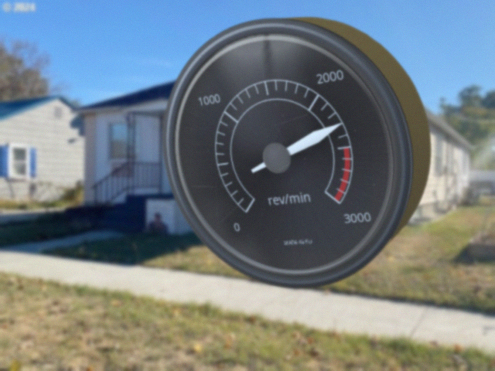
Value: {"value": 2300, "unit": "rpm"}
